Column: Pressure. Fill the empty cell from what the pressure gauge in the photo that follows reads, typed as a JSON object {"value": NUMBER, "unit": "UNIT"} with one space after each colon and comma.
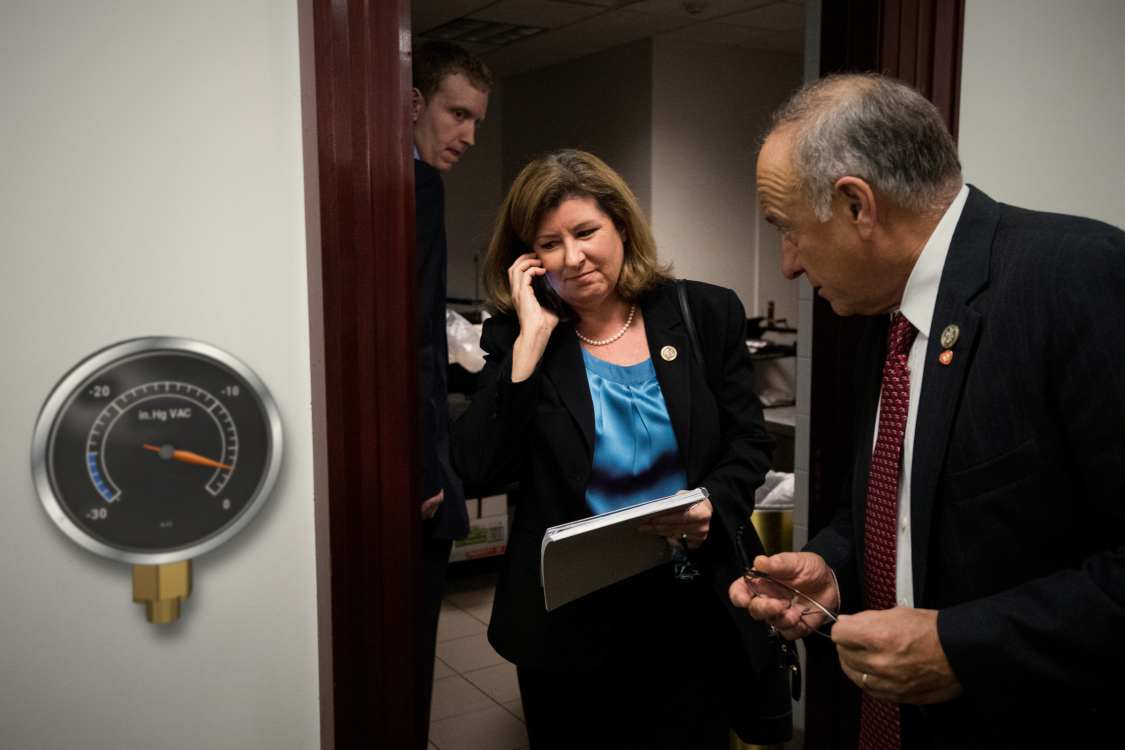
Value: {"value": -3, "unit": "inHg"}
